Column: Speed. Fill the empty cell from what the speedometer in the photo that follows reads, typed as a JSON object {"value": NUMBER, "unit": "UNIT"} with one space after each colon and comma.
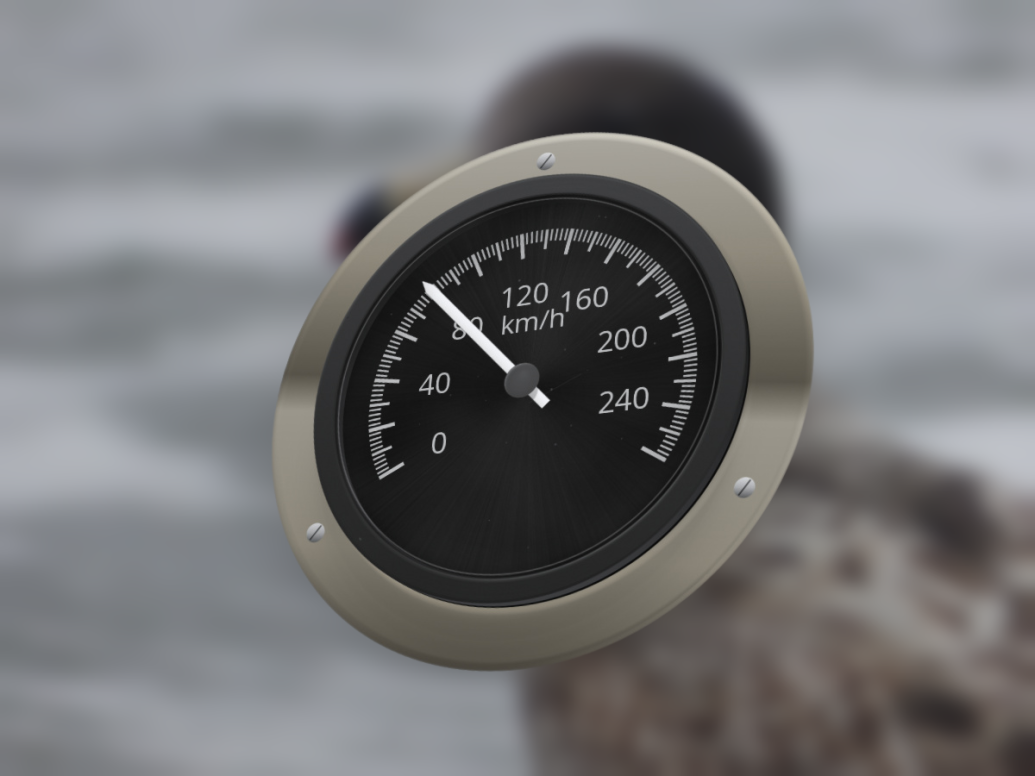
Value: {"value": 80, "unit": "km/h"}
